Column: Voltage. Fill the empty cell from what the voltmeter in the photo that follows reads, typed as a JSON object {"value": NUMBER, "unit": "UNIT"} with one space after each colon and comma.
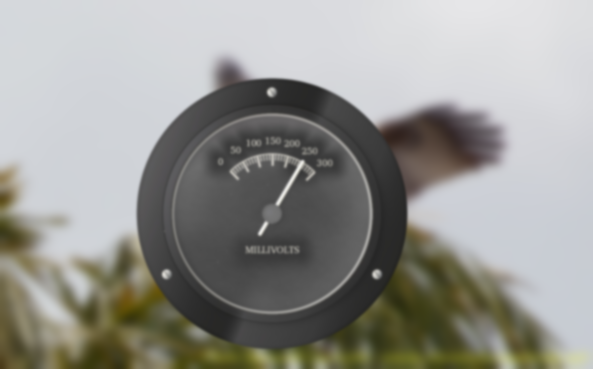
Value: {"value": 250, "unit": "mV"}
